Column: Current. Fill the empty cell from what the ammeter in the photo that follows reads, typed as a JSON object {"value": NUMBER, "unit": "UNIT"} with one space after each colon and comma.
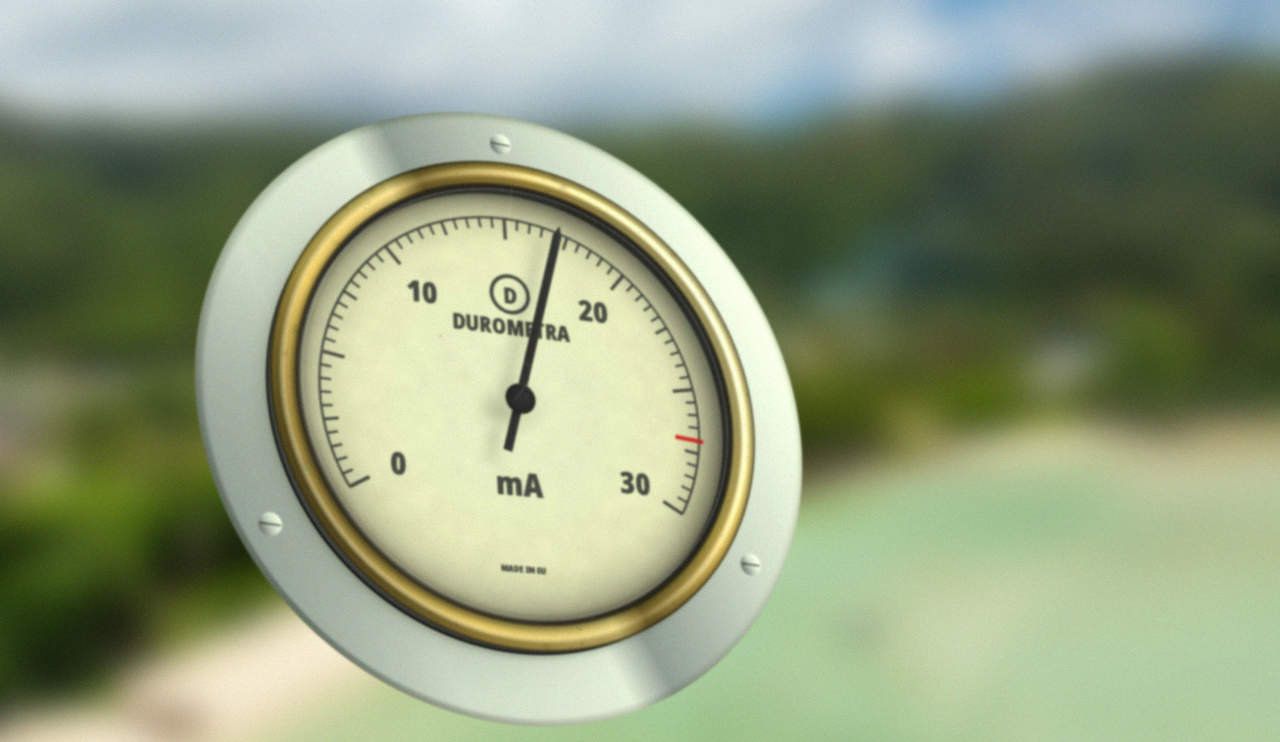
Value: {"value": 17, "unit": "mA"}
